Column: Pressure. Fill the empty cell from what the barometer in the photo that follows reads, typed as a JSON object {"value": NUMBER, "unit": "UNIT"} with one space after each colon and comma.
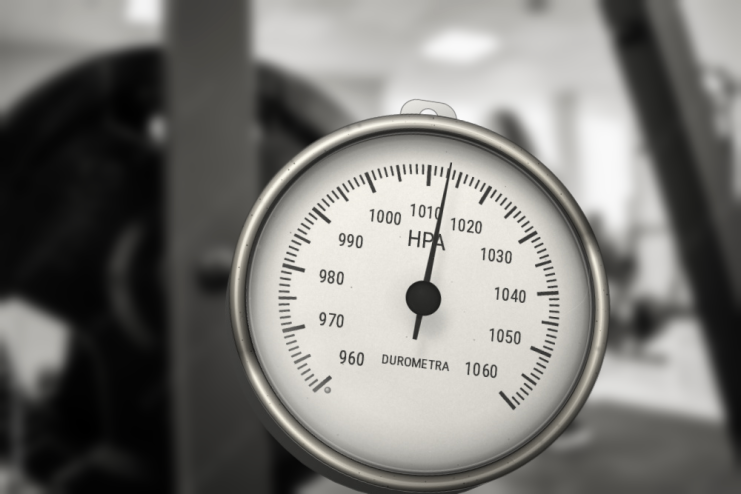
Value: {"value": 1013, "unit": "hPa"}
